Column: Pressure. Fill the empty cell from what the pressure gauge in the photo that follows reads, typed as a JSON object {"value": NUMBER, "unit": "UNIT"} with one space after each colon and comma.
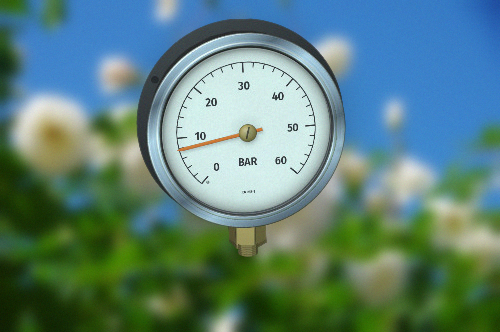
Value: {"value": 8, "unit": "bar"}
